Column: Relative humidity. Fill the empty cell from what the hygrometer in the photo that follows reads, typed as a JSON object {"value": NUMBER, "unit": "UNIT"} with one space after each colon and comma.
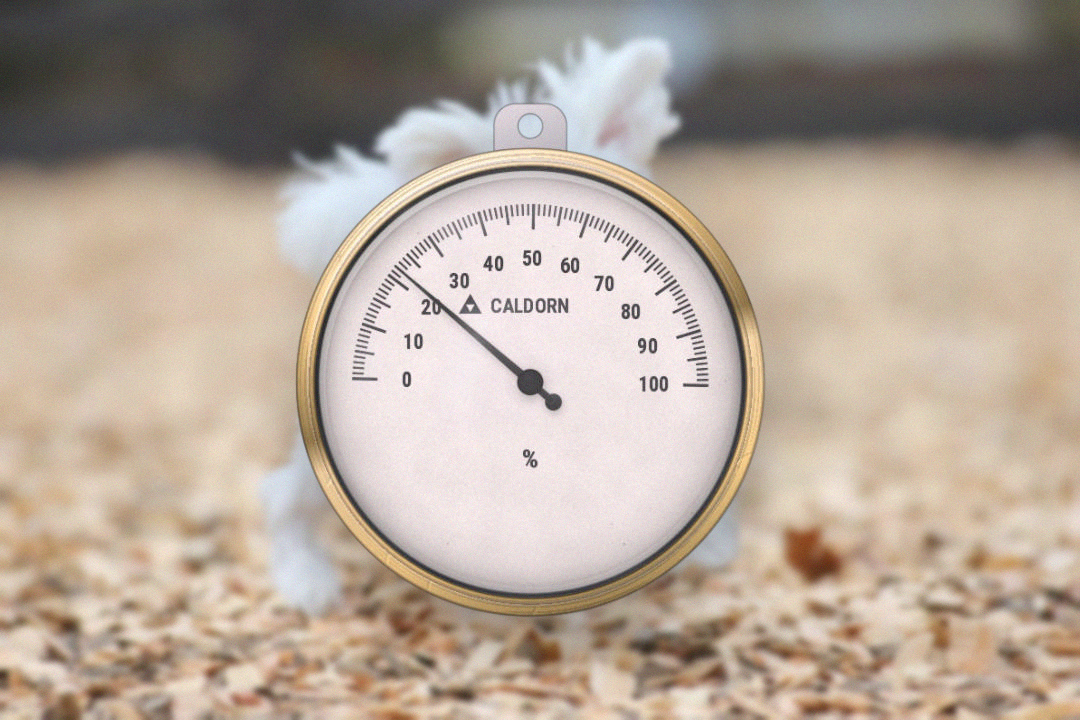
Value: {"value": 22, "unit": "%"}
